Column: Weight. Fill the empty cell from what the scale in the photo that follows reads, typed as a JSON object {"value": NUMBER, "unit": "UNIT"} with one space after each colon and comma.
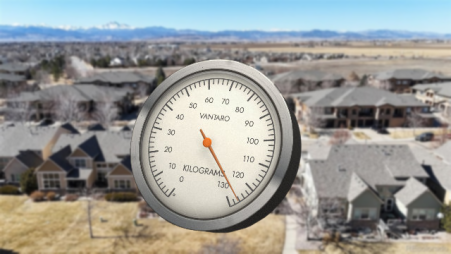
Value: {"value": 126, "unit": "kg"}
